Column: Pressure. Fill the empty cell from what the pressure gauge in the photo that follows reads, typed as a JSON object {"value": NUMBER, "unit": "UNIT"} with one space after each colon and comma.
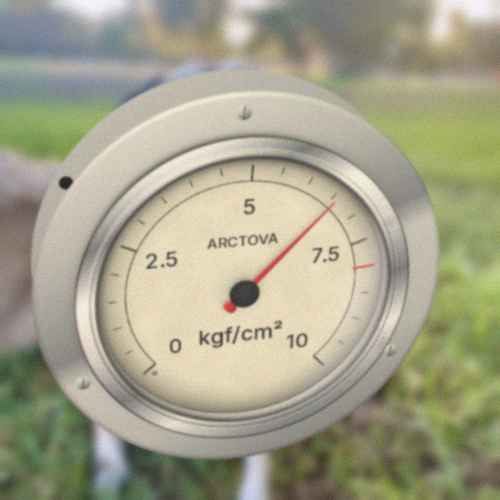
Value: {"value": 6.5, "unit": "kg/cm²"}
